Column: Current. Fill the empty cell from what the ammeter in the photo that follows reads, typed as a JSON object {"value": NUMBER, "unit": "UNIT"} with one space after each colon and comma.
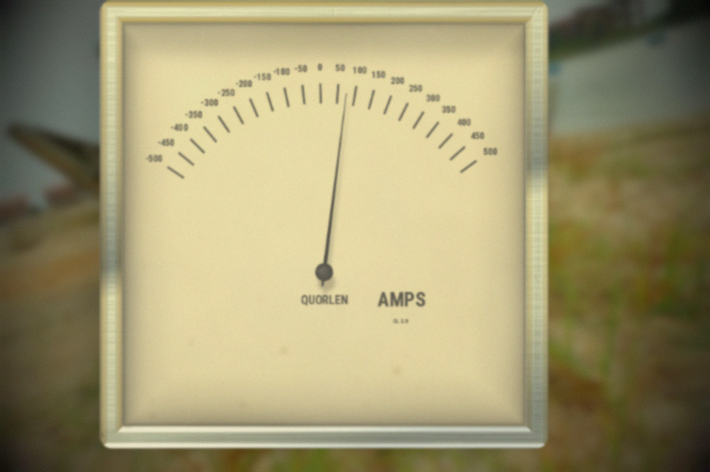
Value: {"value": 75, "unit": "A"}
